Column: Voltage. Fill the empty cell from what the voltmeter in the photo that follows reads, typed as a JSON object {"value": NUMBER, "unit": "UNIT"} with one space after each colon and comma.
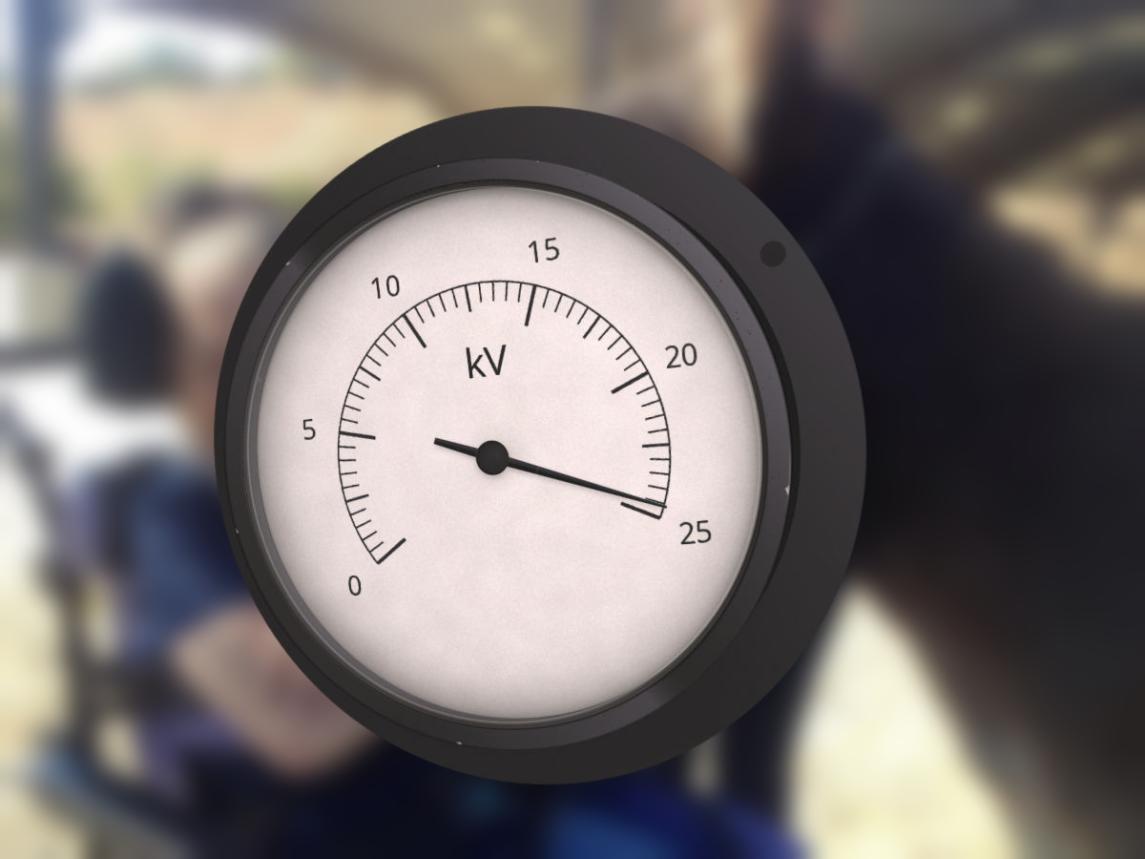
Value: {"value": 24.5, "unit": "kV"}
